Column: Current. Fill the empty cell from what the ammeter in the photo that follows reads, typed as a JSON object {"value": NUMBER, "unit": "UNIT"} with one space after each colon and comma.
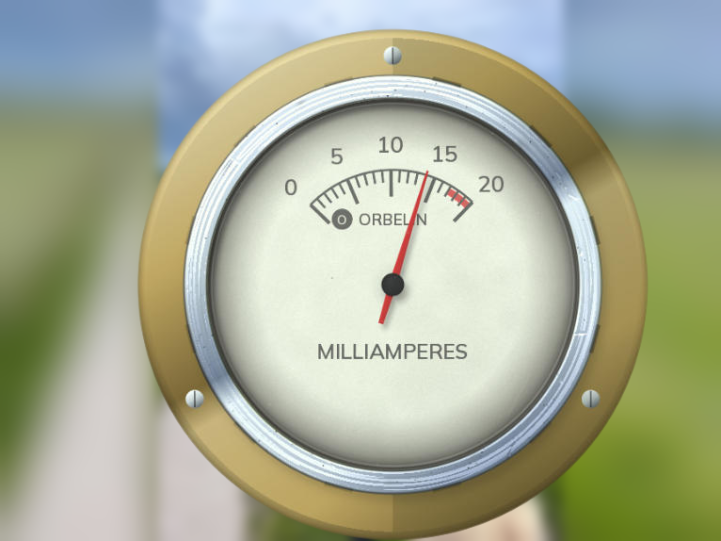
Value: {"value": 14, "unit": "mA"}
